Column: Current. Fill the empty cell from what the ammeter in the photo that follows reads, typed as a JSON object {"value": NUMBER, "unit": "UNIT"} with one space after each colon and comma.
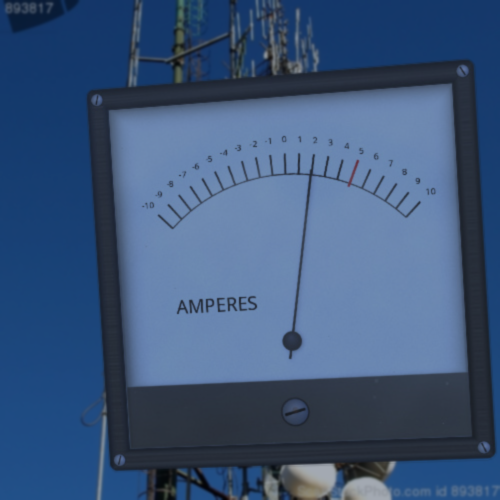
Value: {"value": 2, "unit": "A"}
